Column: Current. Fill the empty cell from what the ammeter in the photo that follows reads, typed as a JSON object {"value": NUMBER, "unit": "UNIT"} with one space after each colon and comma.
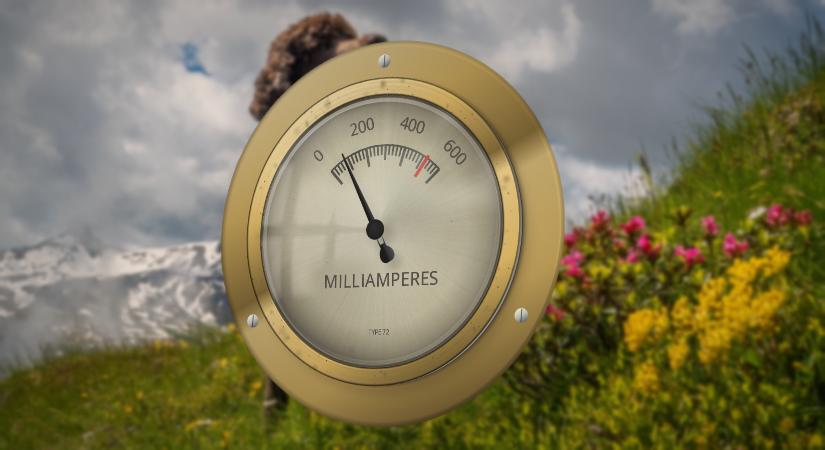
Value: {"value": 100, "unit": "mA"}
